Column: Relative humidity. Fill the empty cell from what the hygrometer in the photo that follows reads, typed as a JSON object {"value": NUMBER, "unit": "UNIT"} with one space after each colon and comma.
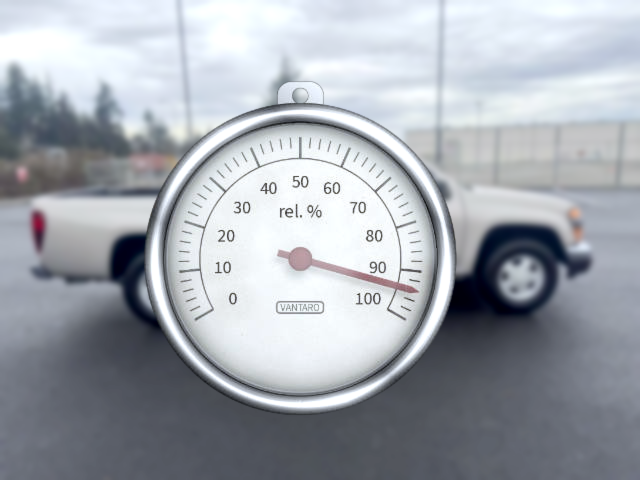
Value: {"value": 94, "unit": "%"}
